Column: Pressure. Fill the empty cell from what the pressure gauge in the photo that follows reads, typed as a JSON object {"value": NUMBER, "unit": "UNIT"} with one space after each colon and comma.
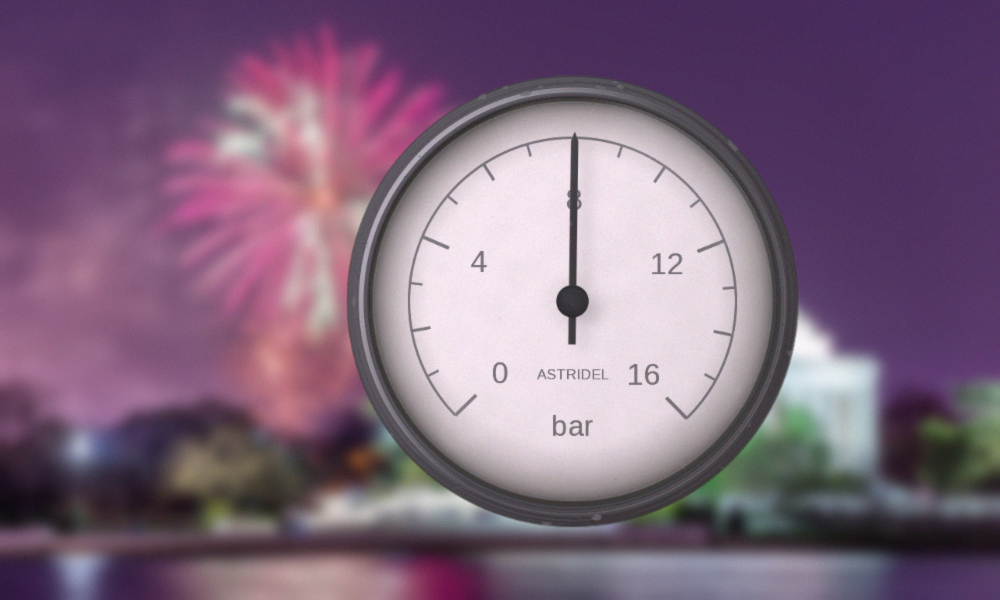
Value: {"value": 8, "unit": "bar"}
